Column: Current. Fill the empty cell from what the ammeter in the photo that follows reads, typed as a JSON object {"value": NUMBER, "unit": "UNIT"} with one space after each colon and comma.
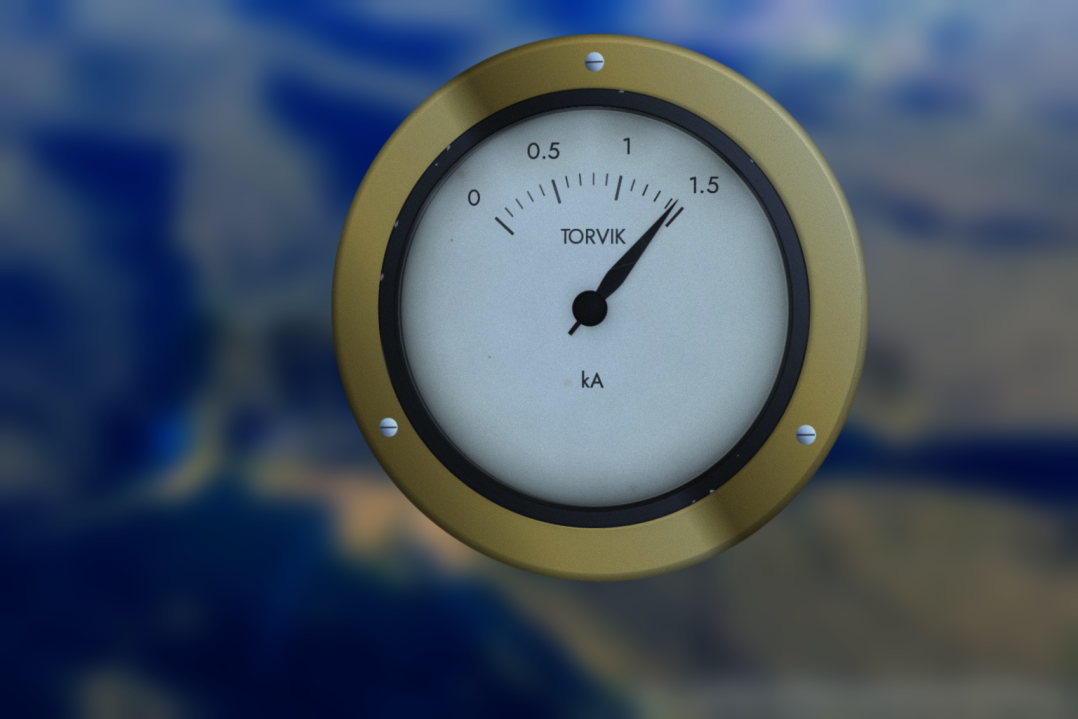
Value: {"value": 1.45, "unit": "kA"}
